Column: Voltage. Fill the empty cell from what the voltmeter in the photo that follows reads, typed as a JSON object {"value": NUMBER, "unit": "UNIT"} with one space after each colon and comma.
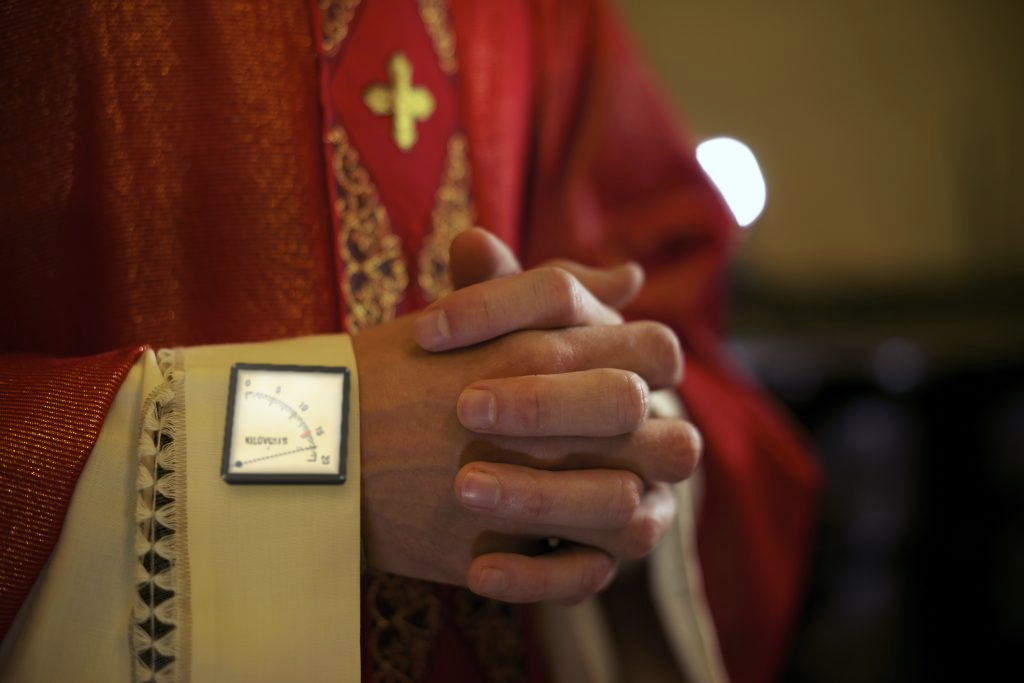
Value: {"value": 17.5, "unit": "kV"}
